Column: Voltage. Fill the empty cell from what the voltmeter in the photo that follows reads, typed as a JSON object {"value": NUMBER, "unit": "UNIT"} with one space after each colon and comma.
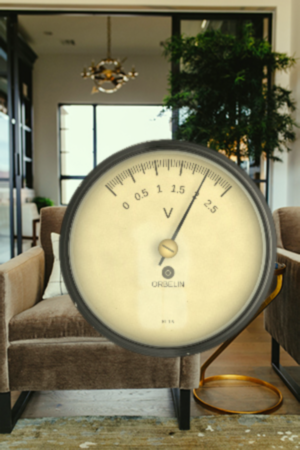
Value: {"value": 2, "unit": "V"}
